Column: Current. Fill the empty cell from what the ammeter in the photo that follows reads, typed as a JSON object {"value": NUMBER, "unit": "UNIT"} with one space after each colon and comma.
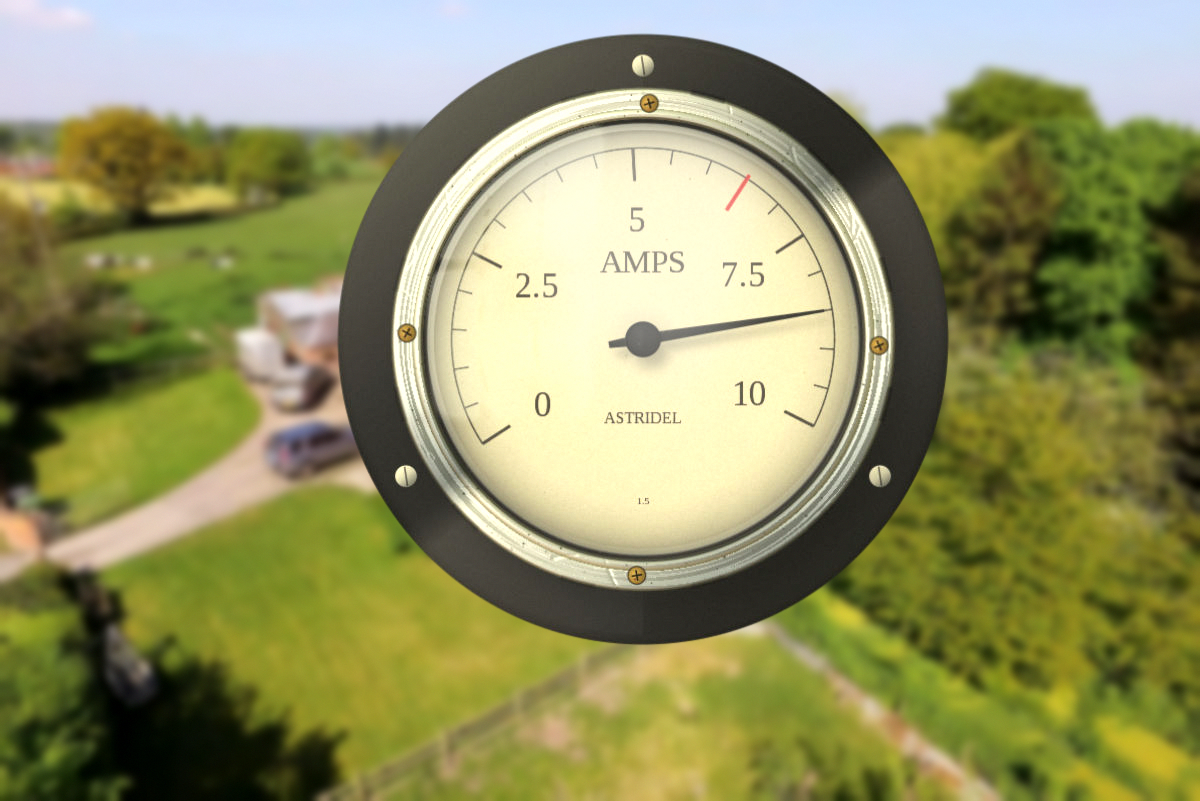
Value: {"value": 8.5, "unit": "A"}
